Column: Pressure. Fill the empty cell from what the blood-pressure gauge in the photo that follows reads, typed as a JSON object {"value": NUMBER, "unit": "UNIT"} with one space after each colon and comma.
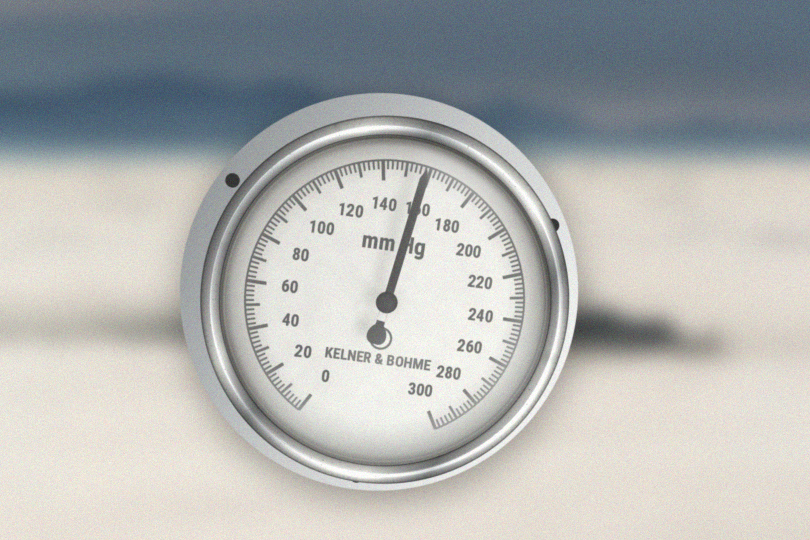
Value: {"value": 158, "unit": "mmHg"}
